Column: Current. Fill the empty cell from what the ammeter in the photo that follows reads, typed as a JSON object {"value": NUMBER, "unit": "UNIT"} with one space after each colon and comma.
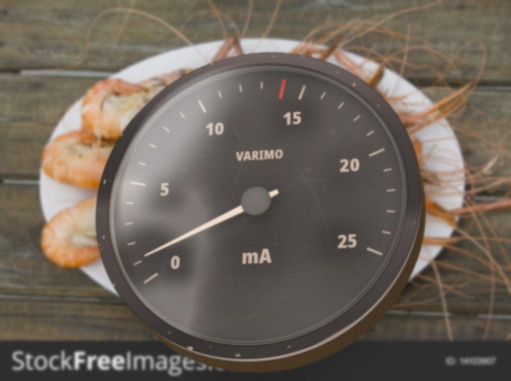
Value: {"value": 1, "unit": "mA"}
